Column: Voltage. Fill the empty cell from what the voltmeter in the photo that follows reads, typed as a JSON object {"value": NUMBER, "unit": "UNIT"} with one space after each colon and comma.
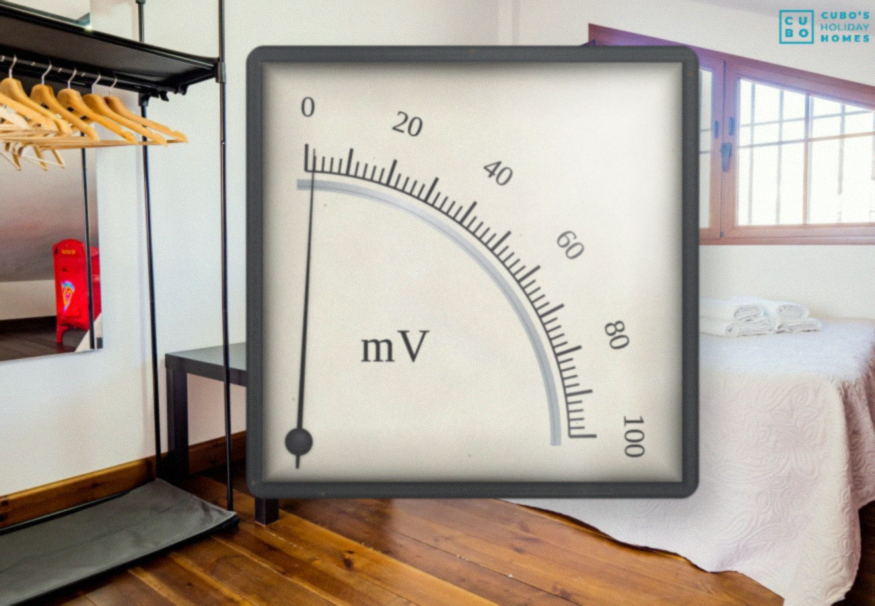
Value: {"value": 2, "unit": "mV"}
